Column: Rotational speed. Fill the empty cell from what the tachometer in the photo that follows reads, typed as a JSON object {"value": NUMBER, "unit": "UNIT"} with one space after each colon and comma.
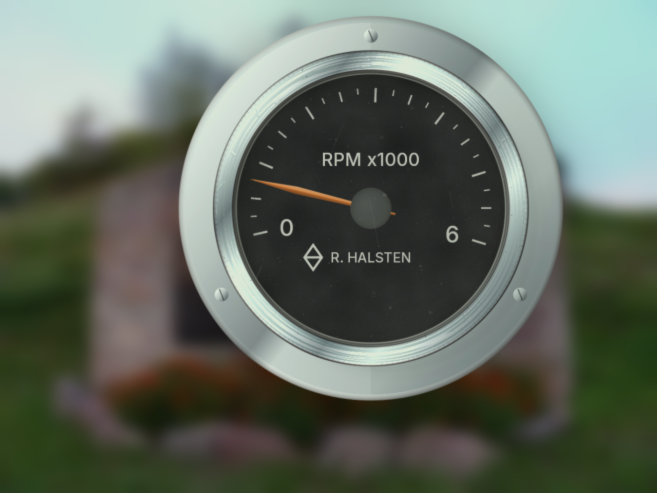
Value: {"value": 750, "unit": "rpm"}
